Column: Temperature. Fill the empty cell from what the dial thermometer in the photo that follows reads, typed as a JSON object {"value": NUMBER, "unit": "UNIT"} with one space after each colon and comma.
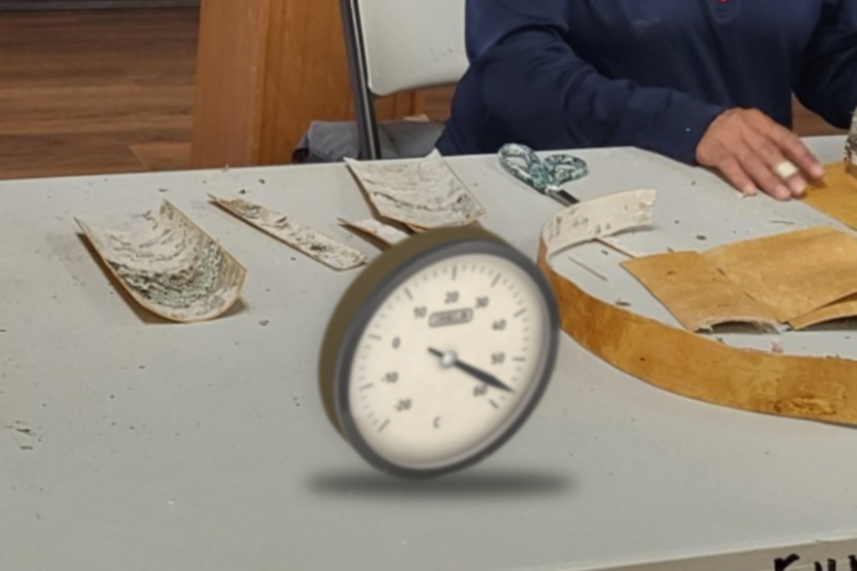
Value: {"value": 56, "unit": "°C"}
